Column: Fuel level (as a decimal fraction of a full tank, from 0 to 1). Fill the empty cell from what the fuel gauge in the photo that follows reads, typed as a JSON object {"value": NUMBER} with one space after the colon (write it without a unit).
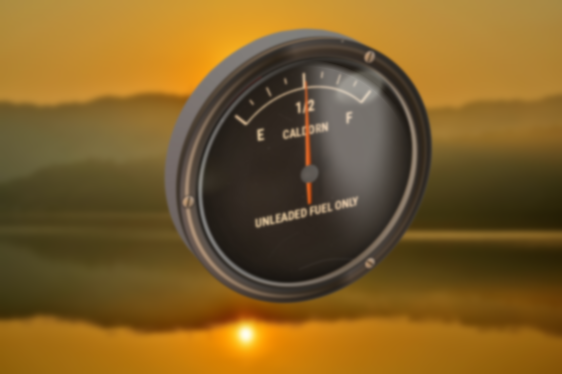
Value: {"value": 0.5}
